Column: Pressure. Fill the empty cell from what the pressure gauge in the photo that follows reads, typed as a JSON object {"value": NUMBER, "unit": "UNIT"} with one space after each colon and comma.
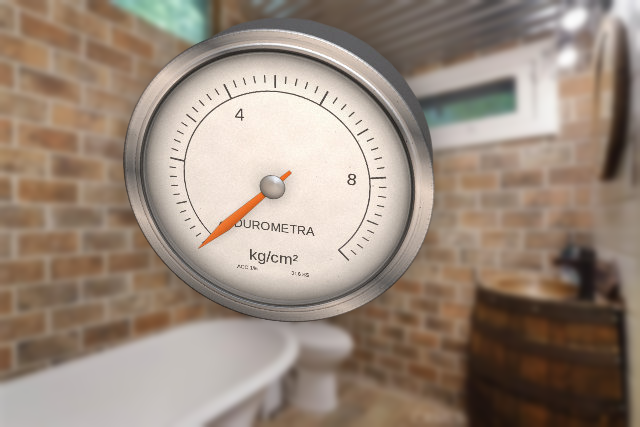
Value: {"value": 0, "unit": "kg/cm²"}
